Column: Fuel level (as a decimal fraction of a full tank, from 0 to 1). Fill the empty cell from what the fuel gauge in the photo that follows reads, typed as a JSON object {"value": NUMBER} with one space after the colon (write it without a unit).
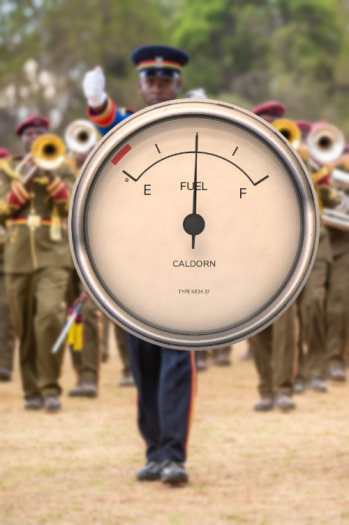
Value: {"value": 0.5}
